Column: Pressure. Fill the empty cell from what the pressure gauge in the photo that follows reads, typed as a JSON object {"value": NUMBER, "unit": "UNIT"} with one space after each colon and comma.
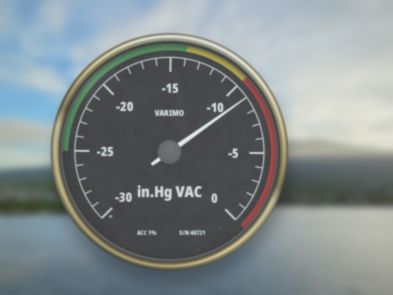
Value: {"value": -9, "unit": "inHg"}
